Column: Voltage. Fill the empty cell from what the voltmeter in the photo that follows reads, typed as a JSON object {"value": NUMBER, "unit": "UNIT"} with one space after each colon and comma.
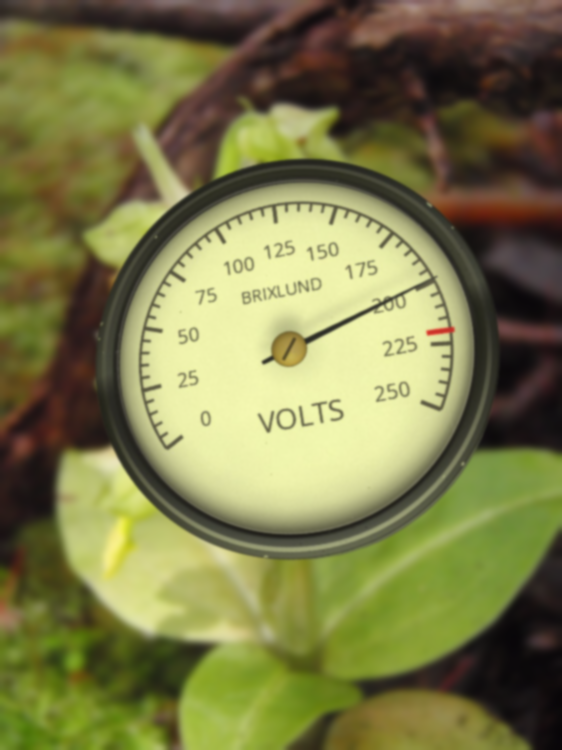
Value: {"value": 200, "unit": "V"}
